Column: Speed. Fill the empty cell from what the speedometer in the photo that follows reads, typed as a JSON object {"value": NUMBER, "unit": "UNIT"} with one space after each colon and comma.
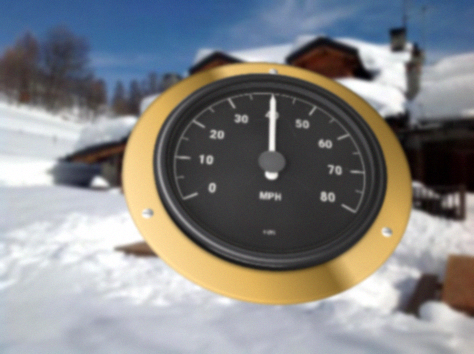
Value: {"value": 40, "unit": "mph"}
